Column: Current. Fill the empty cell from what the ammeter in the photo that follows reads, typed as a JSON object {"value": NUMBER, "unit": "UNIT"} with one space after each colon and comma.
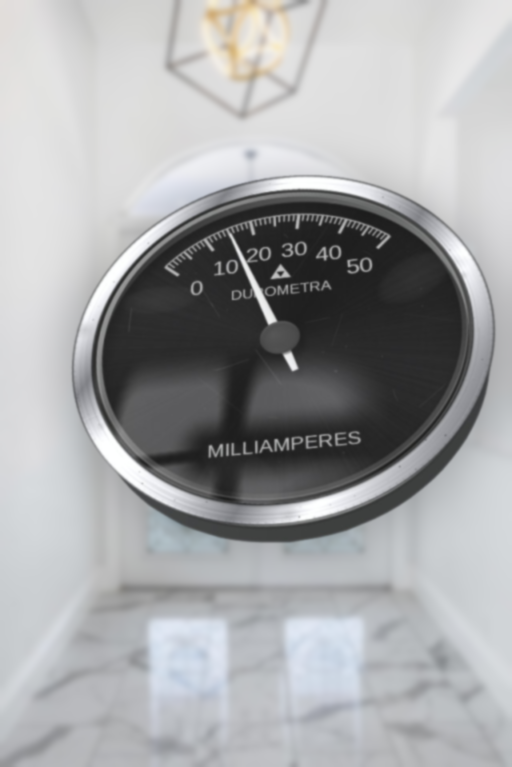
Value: {"value": 15, "unit": "mA"}
